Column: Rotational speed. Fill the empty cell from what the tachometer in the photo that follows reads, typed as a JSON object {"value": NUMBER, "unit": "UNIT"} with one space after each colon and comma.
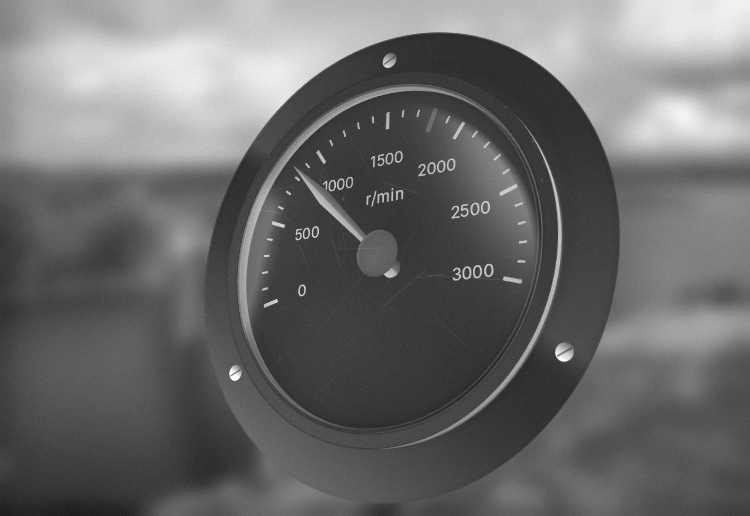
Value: {"value": 850, "unit": "rpm"}
